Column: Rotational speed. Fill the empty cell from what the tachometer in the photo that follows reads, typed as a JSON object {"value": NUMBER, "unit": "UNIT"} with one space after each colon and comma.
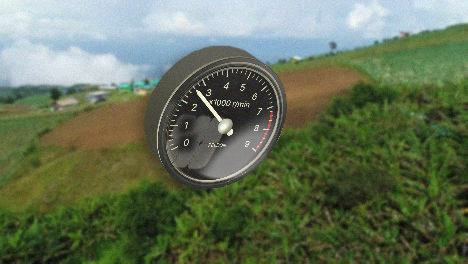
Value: {"value": 2600, "unit": "rpm"}
